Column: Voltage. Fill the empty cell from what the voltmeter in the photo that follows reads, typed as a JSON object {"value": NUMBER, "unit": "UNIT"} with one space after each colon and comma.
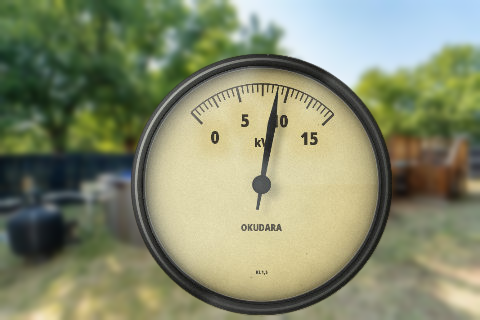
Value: {"value": 9, "unit": "kV"}
